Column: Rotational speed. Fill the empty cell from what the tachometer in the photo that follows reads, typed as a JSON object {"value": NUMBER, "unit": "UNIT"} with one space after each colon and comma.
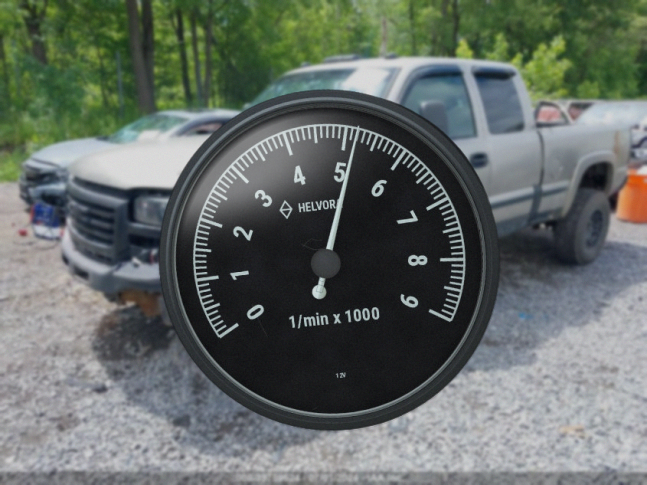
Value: {"value": 5200, "unit": "rpm"}
